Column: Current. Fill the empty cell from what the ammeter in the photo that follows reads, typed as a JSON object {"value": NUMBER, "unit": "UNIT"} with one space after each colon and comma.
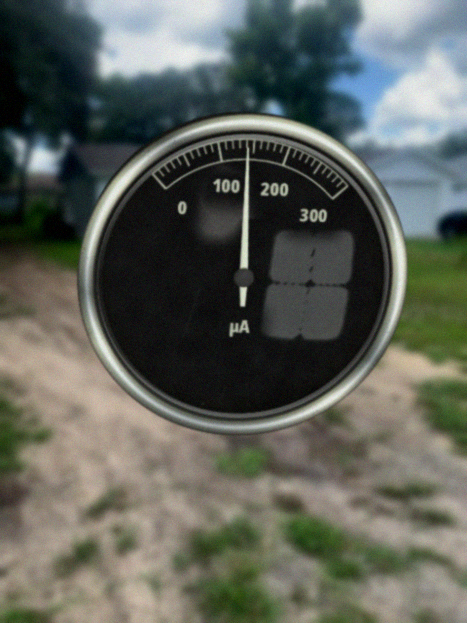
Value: {"value": 140, "unit": "µA"}
